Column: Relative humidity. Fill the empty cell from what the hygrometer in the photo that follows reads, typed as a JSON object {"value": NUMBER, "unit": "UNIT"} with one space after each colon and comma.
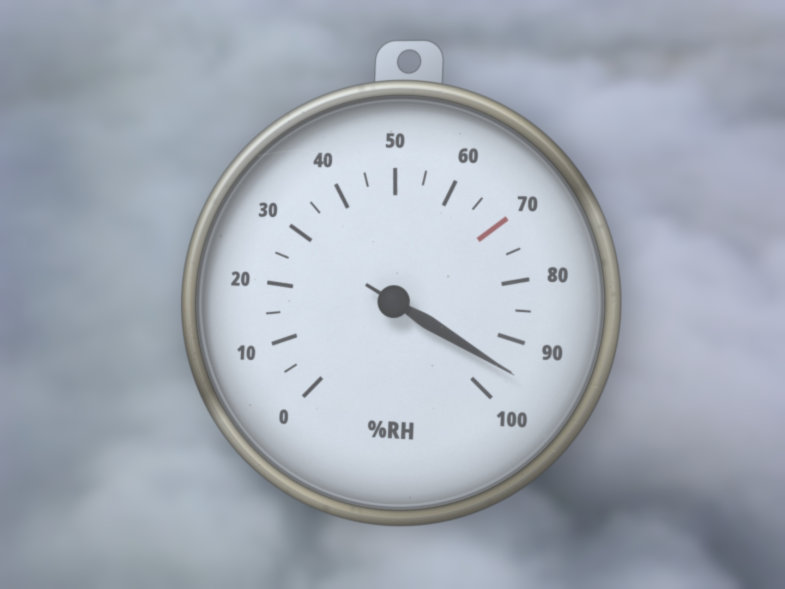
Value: {"value": 95, "unit": "%"}
